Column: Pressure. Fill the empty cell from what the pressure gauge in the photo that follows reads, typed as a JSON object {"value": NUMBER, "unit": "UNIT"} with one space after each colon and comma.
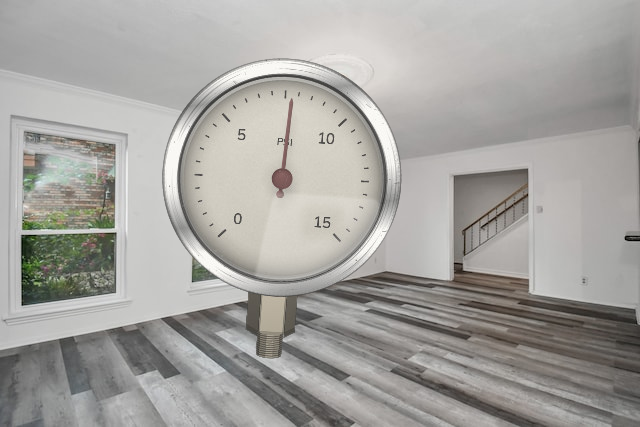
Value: {"value": 7.75, "unit": "psi"}
